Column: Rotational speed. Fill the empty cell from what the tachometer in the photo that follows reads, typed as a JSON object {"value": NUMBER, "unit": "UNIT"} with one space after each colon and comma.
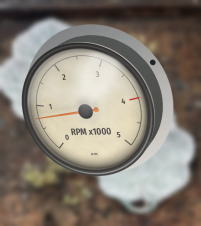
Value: {"value": 750, "unit": "rpm"}
